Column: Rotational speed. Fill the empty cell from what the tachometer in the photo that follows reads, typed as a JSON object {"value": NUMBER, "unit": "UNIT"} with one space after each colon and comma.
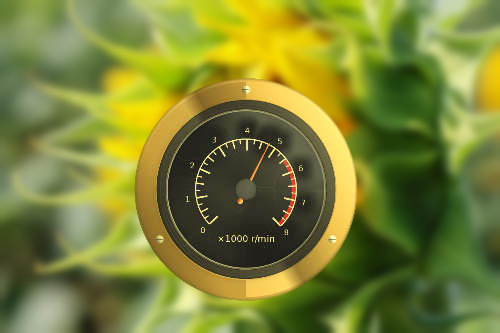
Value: {"value": 4750, "unit": "rpm"}
